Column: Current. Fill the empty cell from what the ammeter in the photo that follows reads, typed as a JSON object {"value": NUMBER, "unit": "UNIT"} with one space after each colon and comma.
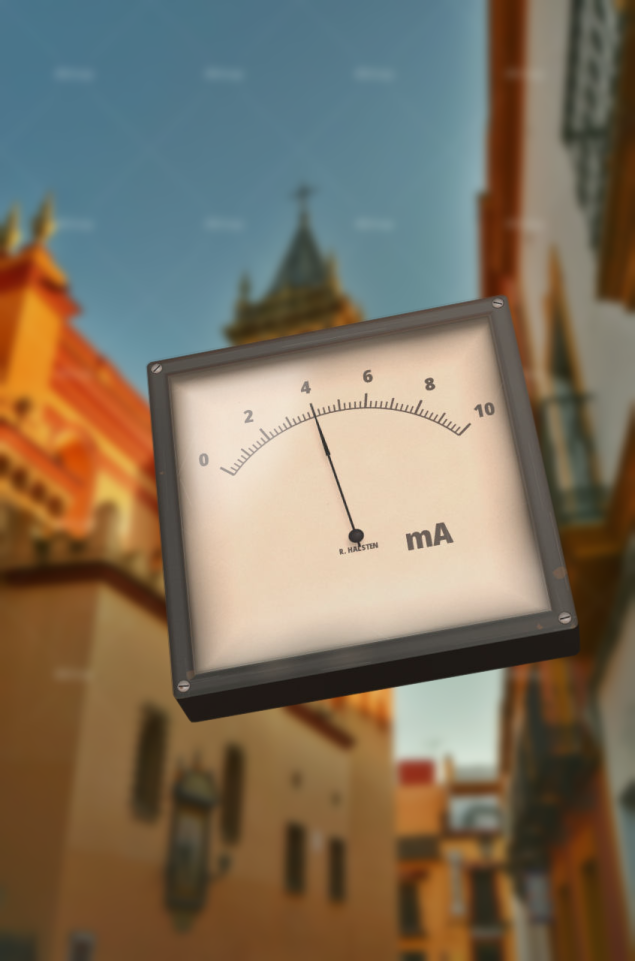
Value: {"value": 4, "unit": "mA"}
